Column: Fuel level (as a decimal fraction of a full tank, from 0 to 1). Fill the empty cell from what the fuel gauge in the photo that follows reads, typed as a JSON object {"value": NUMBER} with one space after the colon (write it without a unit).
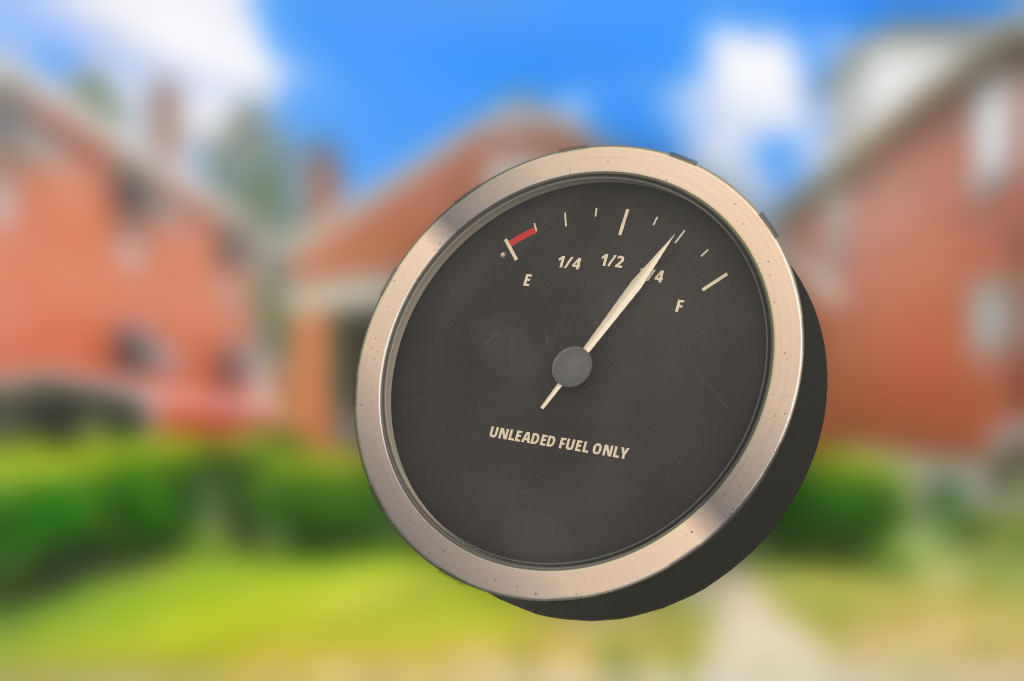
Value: {"value": 0.75}
